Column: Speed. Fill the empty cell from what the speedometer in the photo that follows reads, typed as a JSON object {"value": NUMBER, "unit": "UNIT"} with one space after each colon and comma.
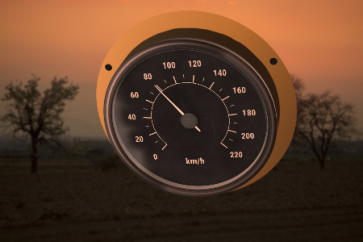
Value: {"value": 80, "unit": "km/h"}
